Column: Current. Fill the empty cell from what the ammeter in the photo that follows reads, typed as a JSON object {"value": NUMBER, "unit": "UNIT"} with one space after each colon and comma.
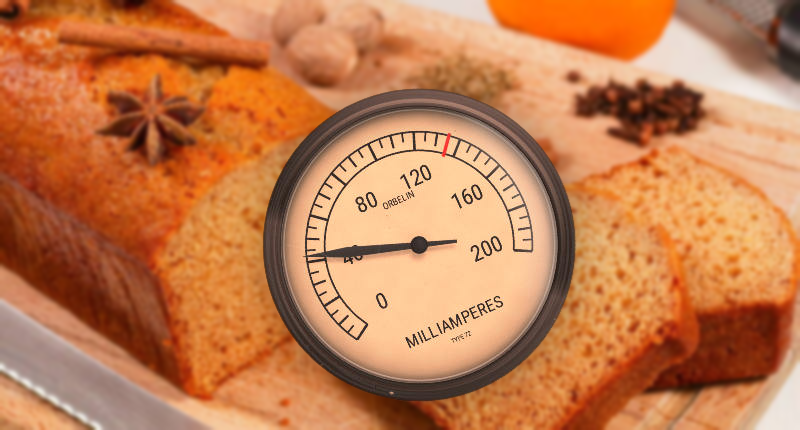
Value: {"value": 42.5, "unit": "mA"}
